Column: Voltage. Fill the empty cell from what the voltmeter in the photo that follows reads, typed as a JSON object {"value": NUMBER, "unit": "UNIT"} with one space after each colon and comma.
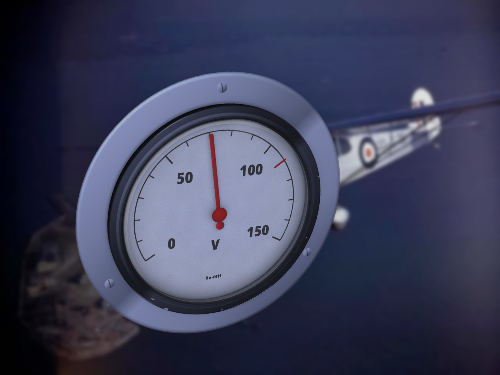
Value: {"value": 70, "unit": "V"}
